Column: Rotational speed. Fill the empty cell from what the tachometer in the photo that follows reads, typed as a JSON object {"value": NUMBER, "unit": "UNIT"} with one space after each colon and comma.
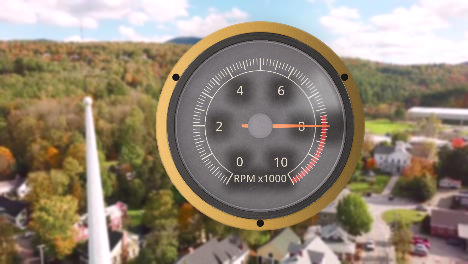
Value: {"value": 8000, "unit": "rpm"}
